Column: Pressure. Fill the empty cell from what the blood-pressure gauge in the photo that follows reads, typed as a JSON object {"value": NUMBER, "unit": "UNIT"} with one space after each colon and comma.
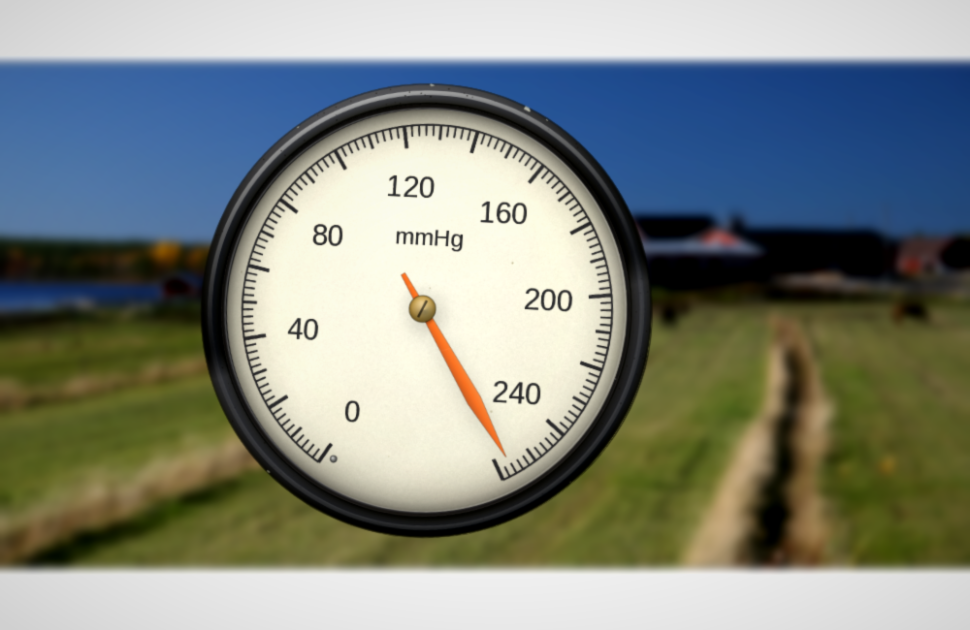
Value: {"value": 256, "unit": "mmHg"}
